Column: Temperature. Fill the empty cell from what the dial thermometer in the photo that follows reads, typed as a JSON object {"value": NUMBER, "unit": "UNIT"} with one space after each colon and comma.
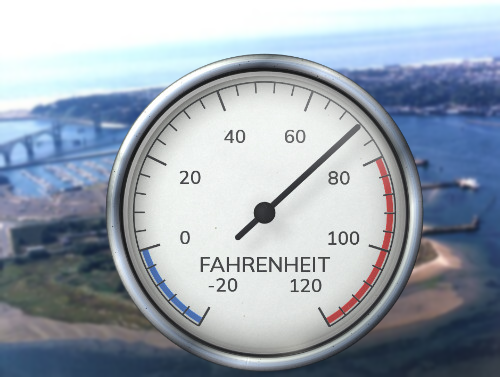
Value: {"value": 72, "unit": "°F"}
